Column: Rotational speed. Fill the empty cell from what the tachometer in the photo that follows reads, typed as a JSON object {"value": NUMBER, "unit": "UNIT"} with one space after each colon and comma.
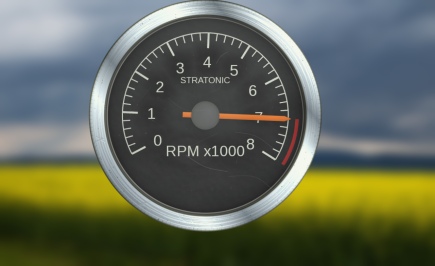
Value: {"value": 7000, "unit": "rpm"}
